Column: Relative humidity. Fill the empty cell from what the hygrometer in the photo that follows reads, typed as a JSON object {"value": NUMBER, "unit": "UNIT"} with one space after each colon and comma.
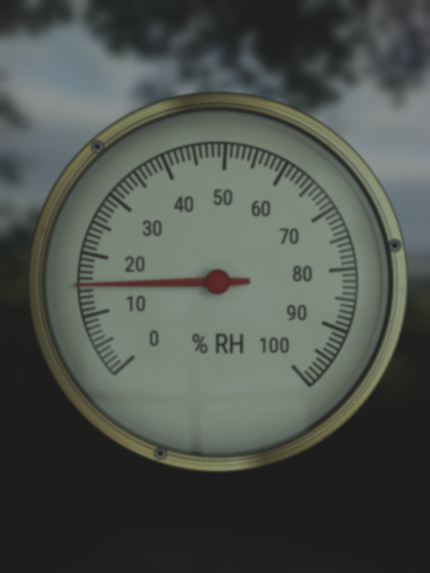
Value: {"value": 15, "unit": "%"}
